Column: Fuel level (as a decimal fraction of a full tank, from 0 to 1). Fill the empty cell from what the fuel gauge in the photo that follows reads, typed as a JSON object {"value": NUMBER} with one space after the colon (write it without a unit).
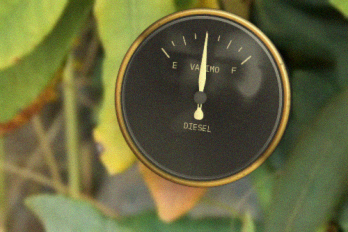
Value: {"value": 0.5}
